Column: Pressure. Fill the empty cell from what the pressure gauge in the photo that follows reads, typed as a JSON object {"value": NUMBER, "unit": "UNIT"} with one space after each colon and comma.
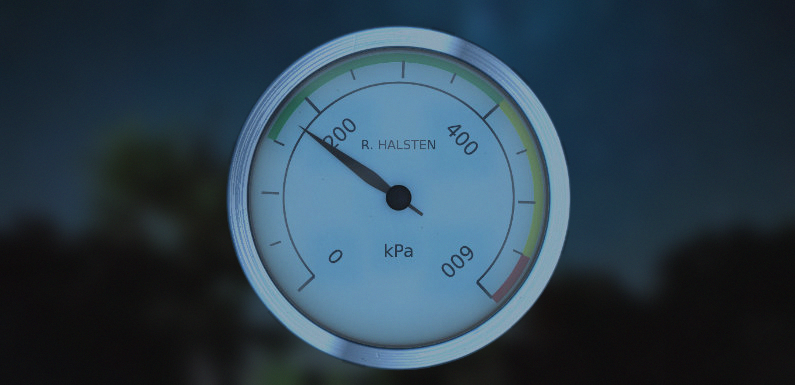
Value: {"value": 175, "unit": "kPa"}
